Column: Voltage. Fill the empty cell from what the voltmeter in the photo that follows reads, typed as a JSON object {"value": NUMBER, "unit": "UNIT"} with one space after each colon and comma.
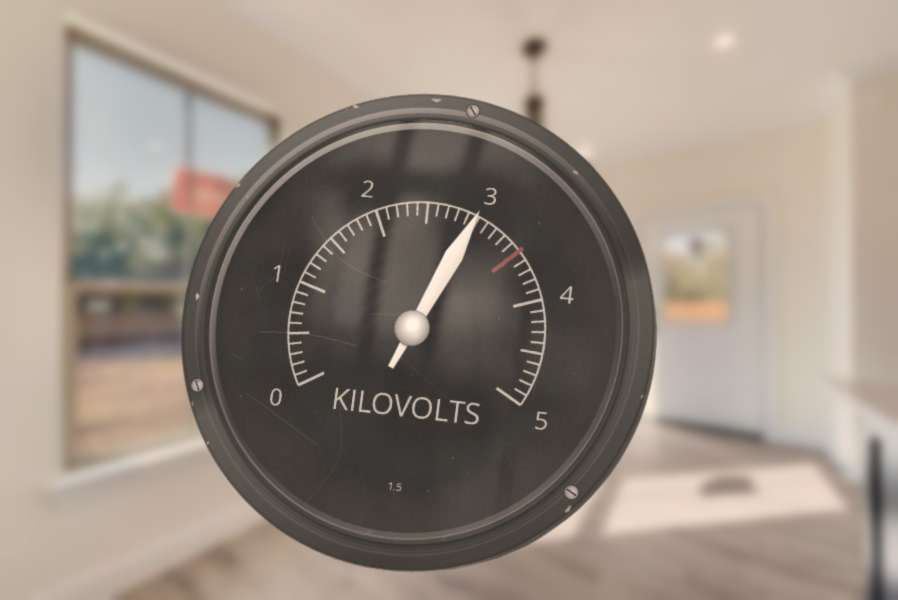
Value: {"value": 3, "unit": "kV"}
